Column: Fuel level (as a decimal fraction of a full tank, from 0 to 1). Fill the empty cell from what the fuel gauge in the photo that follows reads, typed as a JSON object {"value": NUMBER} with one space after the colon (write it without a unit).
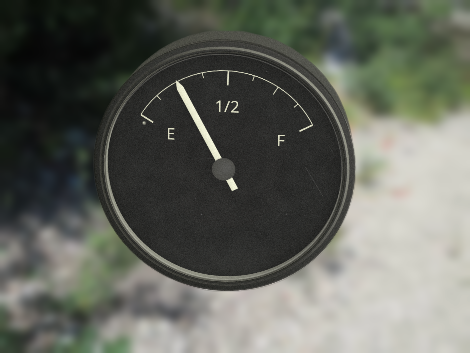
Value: {"value": 0.25}
